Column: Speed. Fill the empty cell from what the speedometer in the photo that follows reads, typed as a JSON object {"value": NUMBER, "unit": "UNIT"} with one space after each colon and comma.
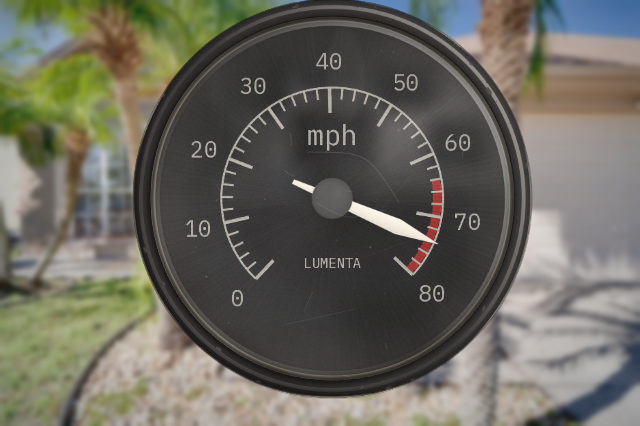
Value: {"value": 74, "unit": "mph"}
